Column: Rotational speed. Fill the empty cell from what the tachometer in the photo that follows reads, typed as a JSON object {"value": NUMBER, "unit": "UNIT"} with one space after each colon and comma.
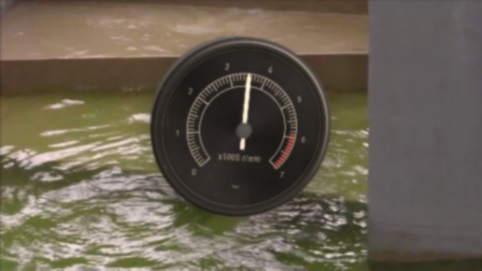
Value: {"value": 3500, "unit": "rpm"}
